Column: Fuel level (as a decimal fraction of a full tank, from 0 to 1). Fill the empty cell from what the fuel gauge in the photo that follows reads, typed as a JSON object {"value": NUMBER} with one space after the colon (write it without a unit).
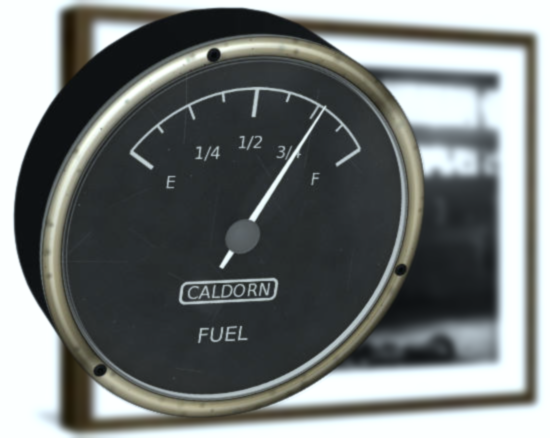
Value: {"value": 0.75}
